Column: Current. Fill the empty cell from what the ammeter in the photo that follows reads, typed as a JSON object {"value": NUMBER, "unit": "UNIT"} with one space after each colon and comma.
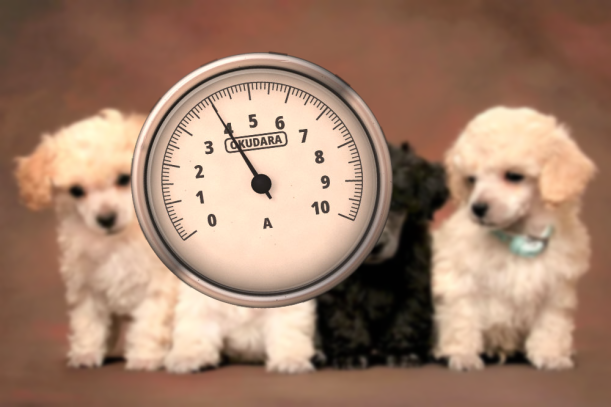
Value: {"value": 4, "unit": "A"}
